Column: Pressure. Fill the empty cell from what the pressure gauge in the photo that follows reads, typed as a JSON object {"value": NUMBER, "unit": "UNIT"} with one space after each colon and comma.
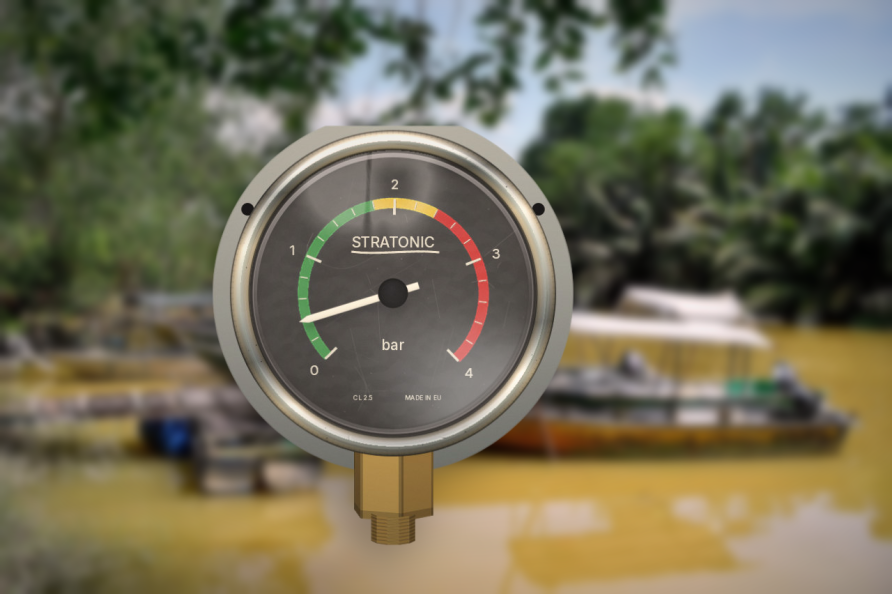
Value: {"value": 0.4, "unit": "bar"}
